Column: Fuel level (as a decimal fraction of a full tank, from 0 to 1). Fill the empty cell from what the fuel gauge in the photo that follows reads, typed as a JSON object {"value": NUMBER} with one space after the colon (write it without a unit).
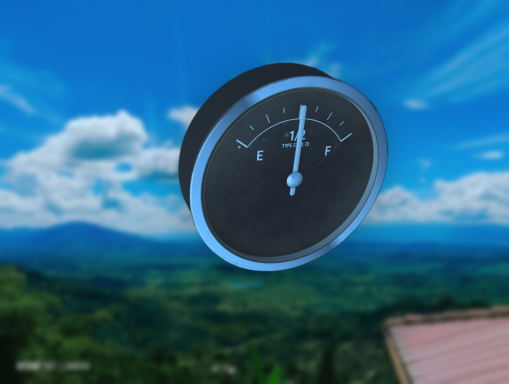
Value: {"value": 0.5}
